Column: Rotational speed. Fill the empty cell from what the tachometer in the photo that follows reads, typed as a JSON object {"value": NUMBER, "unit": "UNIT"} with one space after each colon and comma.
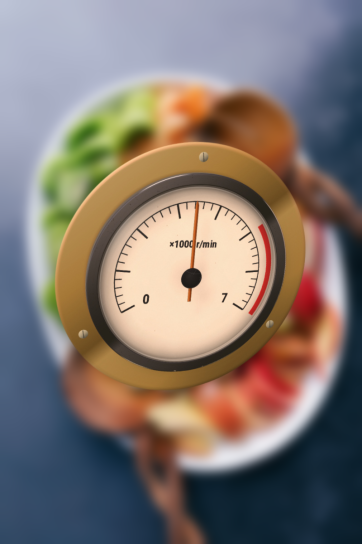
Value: {"value": 3400, "unit": "rpm"}
